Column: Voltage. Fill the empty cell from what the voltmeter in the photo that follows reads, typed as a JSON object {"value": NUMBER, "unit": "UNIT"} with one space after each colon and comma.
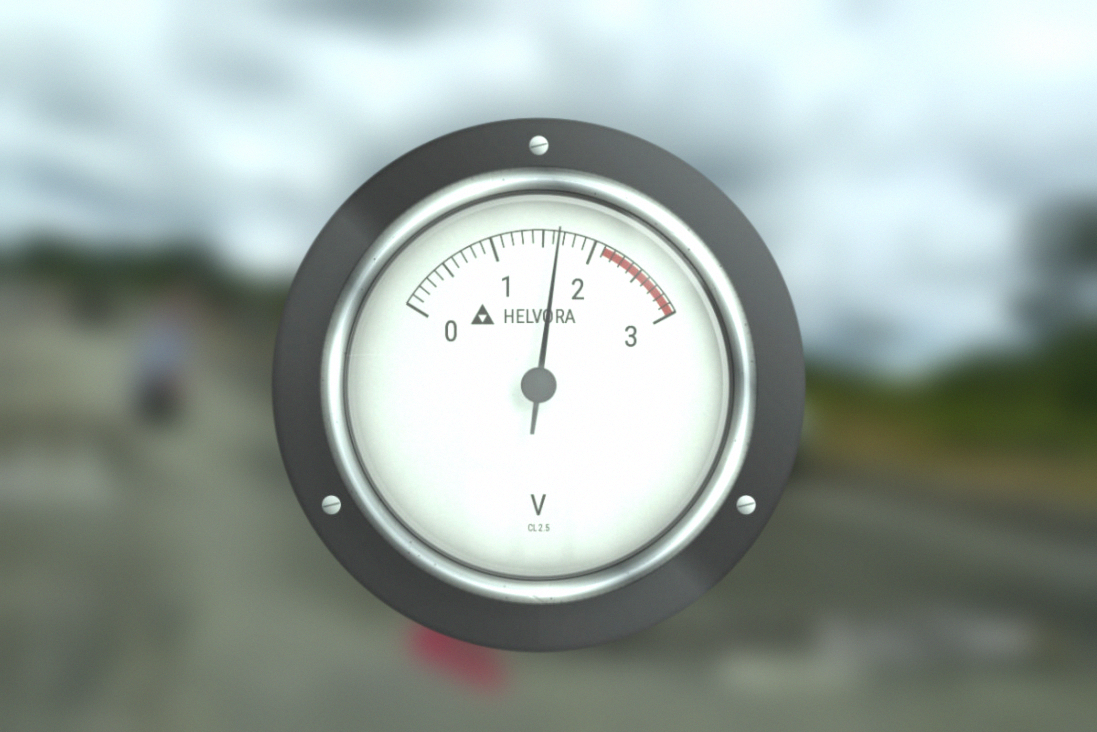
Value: {"value": 1.65, "unit": "V"}
